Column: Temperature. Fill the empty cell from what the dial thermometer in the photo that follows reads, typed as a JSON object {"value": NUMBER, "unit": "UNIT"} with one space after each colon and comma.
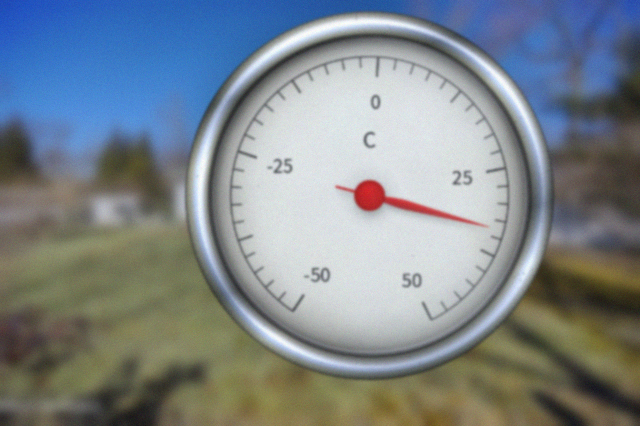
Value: {"value": 33.75, "unit": "°C"}
